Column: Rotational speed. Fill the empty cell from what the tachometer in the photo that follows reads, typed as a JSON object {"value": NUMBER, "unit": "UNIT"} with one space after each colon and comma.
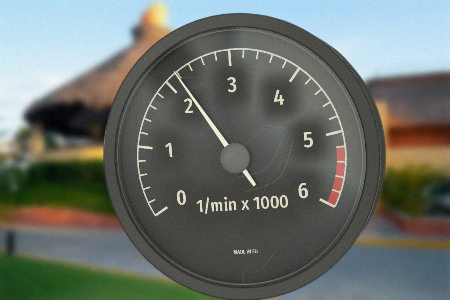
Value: {"value": 2200, "unit": "rpm"}
